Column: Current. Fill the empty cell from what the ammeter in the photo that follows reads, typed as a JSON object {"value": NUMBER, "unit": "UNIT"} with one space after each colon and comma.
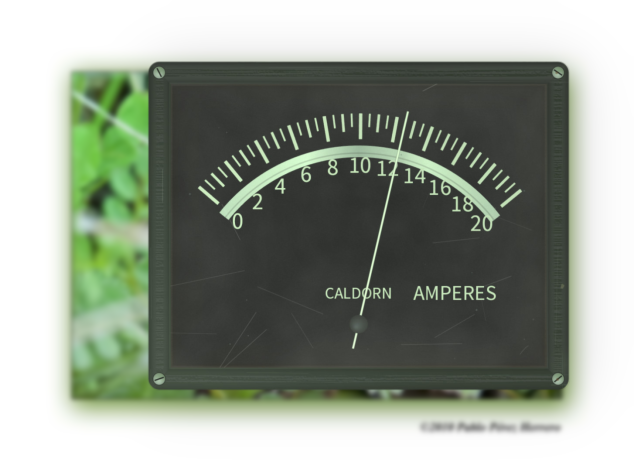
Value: {"value": 12.5, "unit": "A"}
